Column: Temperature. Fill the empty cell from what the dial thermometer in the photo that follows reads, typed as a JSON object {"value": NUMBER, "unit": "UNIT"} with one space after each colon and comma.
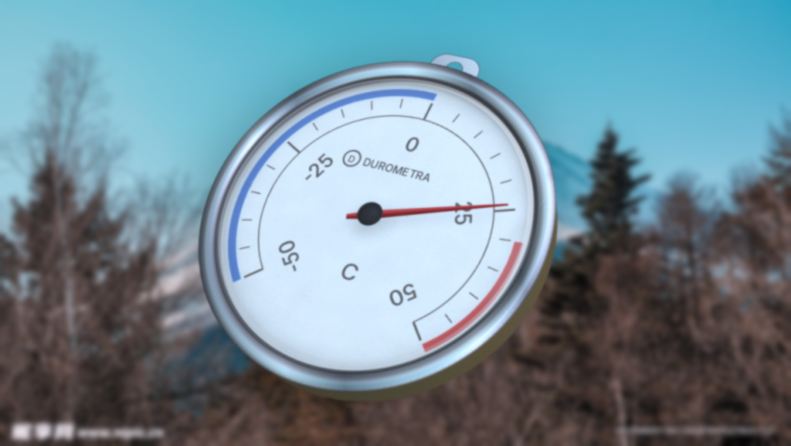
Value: {"value": 25, "unit": "°C"}
